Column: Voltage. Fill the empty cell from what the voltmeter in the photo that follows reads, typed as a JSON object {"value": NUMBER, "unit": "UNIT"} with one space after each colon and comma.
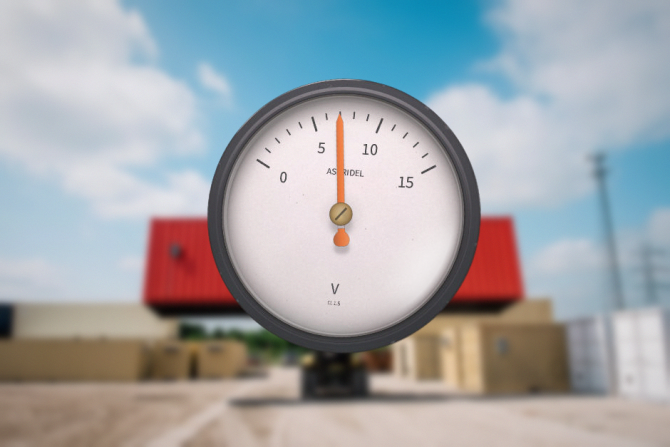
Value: {"value": 7, "unit": "V"}
